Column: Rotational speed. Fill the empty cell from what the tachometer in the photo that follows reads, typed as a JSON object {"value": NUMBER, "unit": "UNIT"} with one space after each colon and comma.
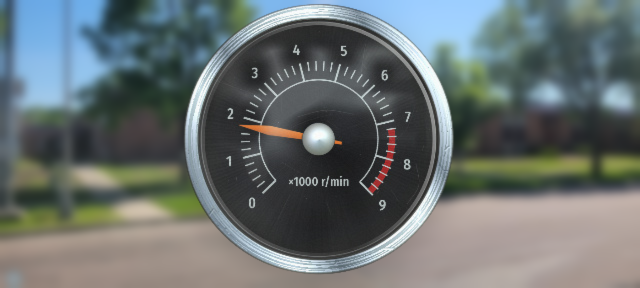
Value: {"value": 1800, "unit": "rpm"}
